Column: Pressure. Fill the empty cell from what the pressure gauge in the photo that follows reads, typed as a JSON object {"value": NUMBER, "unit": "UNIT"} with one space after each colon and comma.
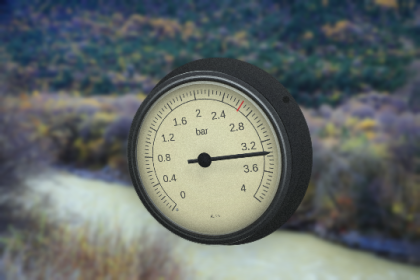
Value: {"value": 3.35, "unit": "bar"}
